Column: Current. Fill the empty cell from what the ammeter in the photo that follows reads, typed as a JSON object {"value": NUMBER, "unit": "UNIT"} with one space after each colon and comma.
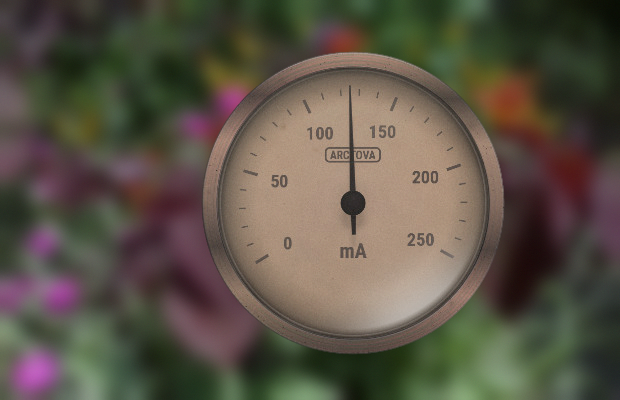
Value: {"value": 125, "unit": "mA"}
